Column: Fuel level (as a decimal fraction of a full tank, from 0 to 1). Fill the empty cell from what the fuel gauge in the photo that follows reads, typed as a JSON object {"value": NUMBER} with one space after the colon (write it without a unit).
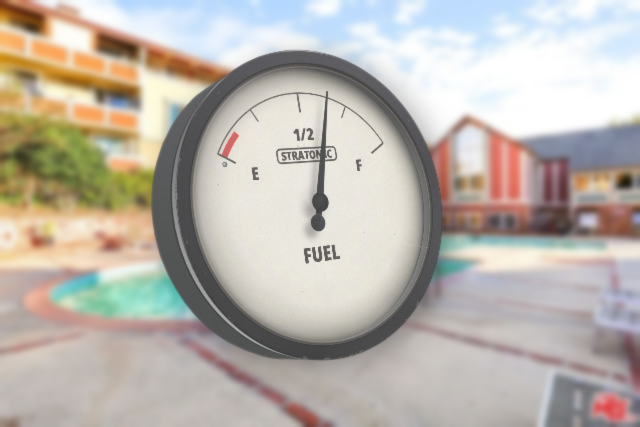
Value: {"value": 0.625}
